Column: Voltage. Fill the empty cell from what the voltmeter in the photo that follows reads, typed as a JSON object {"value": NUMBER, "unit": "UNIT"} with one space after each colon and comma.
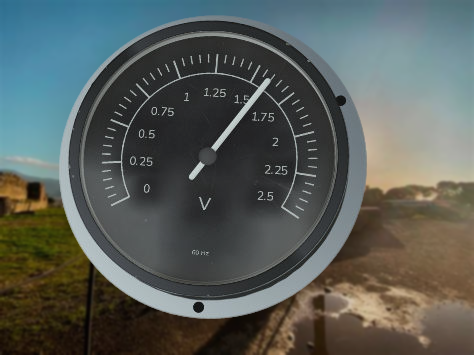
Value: {"value": 1.6, "unit": "V"}
